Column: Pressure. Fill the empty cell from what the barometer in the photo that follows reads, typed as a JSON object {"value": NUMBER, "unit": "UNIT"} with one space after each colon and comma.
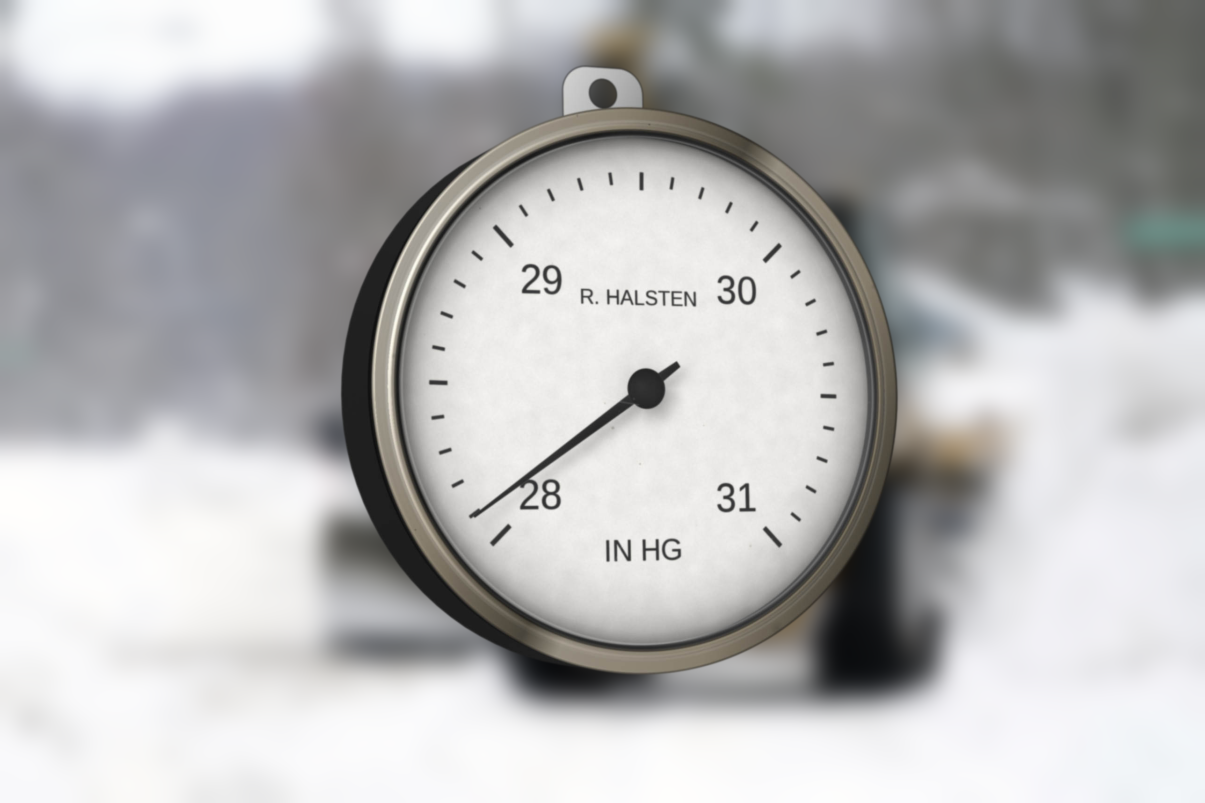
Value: {"value": 28.1, "unit": "inHg"}
